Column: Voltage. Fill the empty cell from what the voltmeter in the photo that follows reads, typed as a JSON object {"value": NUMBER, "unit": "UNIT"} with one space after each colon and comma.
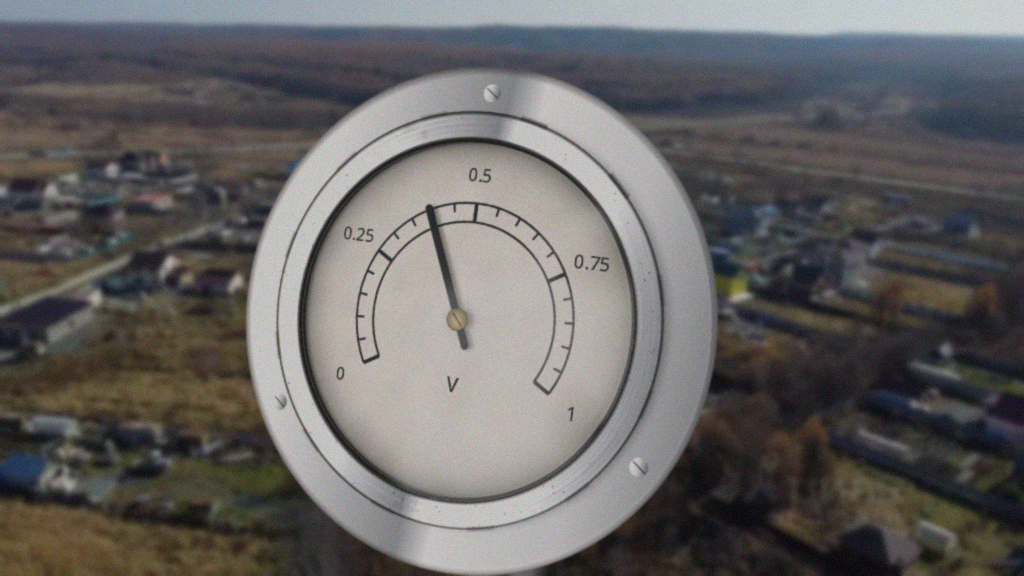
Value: {"value": 0.4, "unit": "V"}
